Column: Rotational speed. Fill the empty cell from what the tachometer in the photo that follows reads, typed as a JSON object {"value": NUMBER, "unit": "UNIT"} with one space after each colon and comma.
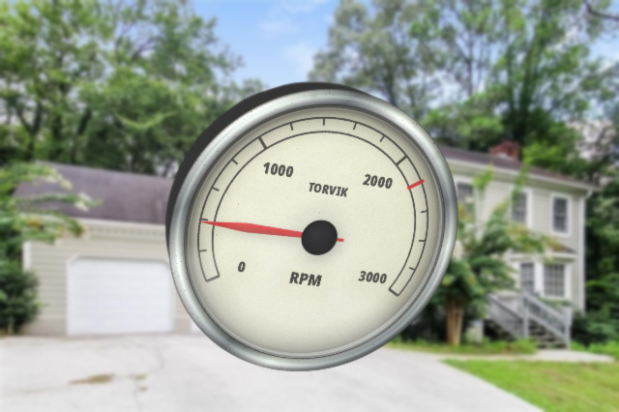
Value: {"value": 400, "unit": "rpm"}
